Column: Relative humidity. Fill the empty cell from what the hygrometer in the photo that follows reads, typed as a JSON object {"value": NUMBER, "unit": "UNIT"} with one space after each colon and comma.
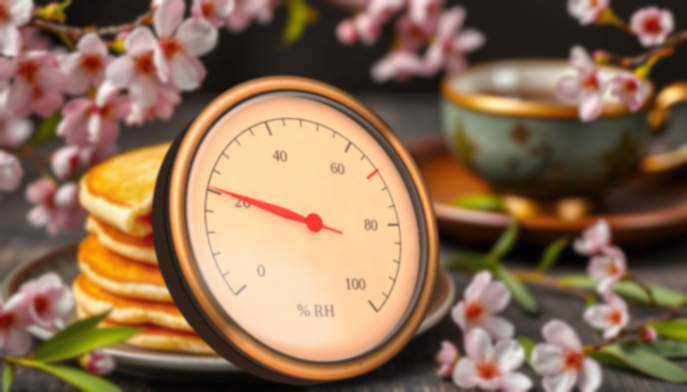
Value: {"value": 20, "unit": "%"}
